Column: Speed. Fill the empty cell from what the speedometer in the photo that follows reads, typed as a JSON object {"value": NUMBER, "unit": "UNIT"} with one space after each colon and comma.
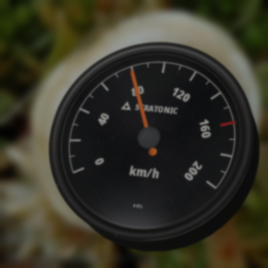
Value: {"value": 80, "unit": "km/h"}
